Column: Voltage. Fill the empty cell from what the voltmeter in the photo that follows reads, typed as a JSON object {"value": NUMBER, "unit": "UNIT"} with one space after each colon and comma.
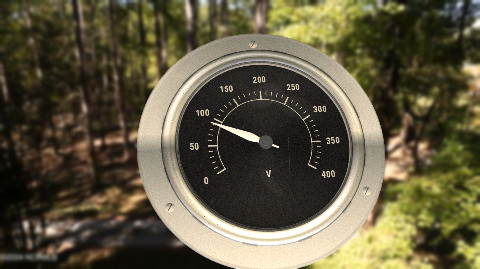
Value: {"value": 90, "unit": "V"}
